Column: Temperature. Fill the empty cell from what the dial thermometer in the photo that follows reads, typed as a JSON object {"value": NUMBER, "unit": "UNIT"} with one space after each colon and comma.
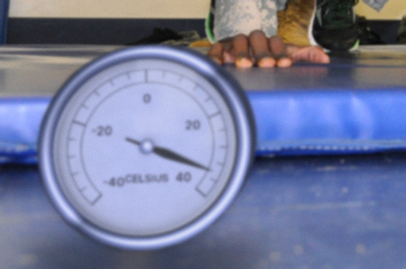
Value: {"value": 34, "unit": "°C"}
